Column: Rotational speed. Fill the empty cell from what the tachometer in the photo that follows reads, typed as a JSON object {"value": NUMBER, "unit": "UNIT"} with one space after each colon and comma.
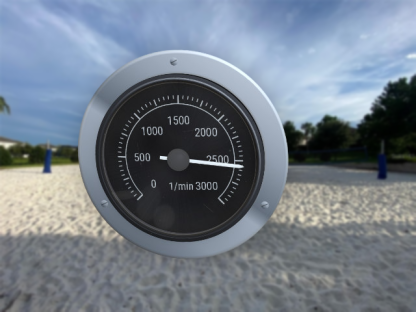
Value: {"value": 2550, "unit": "rpm"}
